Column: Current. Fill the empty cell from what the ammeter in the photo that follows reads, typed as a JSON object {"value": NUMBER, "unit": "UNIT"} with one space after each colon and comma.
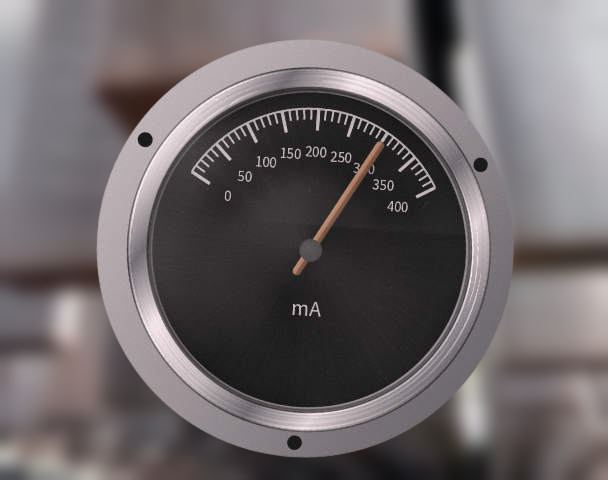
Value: {"value": 300, "unit": "mA"}
